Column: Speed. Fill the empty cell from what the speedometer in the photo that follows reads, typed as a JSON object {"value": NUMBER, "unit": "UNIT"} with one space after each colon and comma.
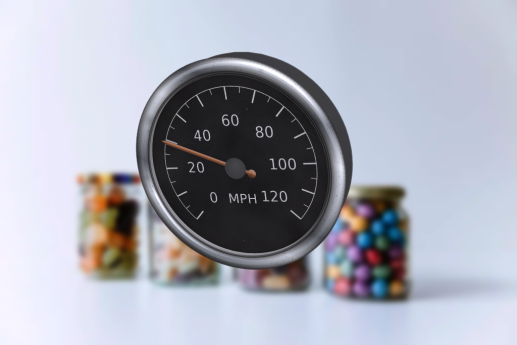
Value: {"value": 30, "unit": "mph"}
